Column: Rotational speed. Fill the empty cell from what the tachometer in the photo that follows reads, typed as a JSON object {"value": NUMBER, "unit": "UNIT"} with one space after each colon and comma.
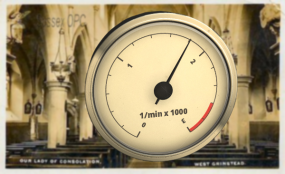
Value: {"value": 1800, "unit": "rpm"}
